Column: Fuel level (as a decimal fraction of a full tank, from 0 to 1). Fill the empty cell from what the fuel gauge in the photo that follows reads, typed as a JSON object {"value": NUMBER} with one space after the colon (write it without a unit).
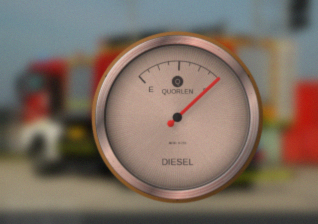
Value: {"value": 1}
